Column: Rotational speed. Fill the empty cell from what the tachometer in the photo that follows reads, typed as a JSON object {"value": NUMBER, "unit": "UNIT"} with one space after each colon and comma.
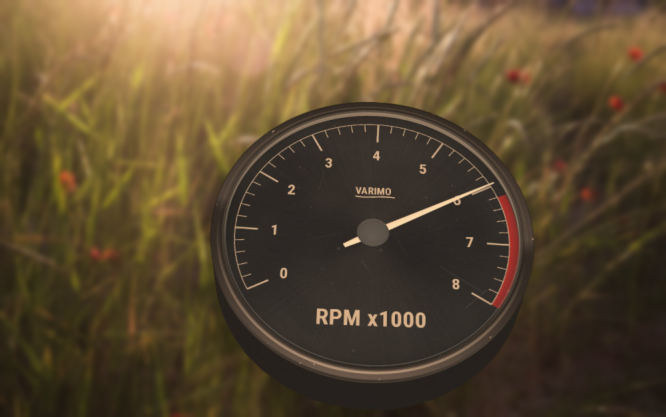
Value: {"value": 6000, "unit": "rpm"}
